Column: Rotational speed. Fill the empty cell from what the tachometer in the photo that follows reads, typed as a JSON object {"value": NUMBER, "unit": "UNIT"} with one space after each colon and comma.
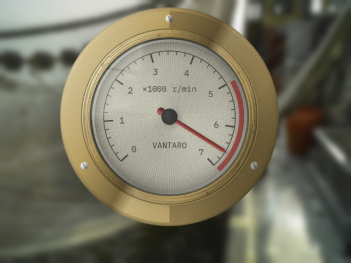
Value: {"value": 6600, "unit": "rpm"}
